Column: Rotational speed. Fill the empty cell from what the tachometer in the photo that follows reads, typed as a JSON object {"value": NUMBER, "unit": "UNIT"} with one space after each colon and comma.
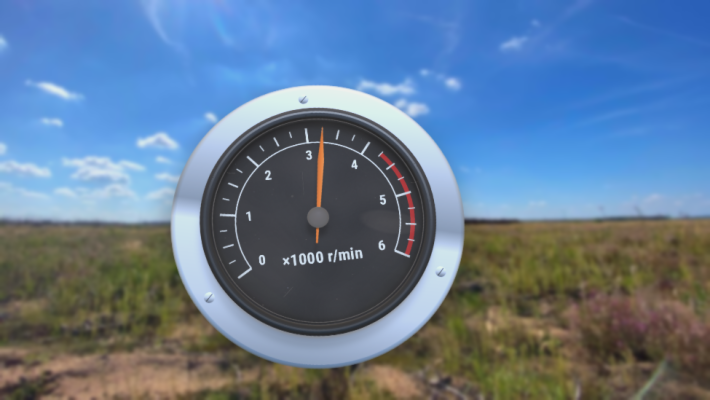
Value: {"value": 3250, "unit": "rpm"}
